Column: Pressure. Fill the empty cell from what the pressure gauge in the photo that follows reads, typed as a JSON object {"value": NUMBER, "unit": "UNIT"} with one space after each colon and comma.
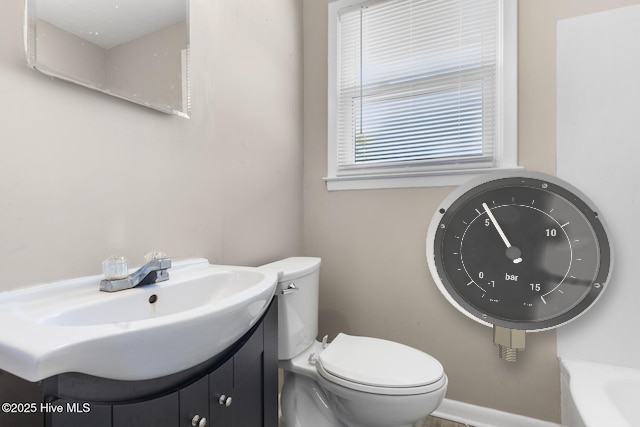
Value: {"value": 5.5, "unit": "bar"}
